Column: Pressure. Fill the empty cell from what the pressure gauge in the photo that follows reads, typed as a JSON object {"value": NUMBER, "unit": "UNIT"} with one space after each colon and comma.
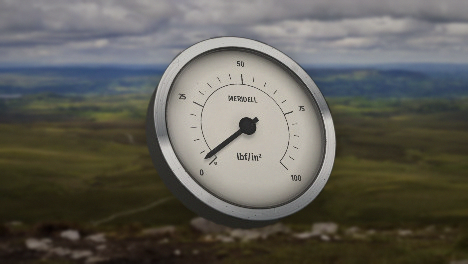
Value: {"value": 2.5, "unit": "psi"}
